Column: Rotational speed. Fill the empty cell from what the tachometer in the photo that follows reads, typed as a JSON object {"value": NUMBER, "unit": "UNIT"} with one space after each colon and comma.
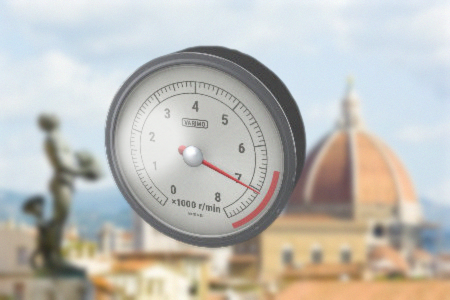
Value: {"value": 7000, "unit": "rpm"}
